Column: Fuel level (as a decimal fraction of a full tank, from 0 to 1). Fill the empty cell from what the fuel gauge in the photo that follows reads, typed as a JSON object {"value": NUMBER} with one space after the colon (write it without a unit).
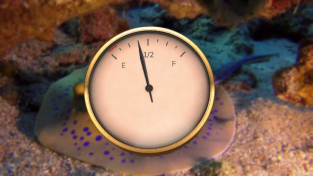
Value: {"value": 0.375}
